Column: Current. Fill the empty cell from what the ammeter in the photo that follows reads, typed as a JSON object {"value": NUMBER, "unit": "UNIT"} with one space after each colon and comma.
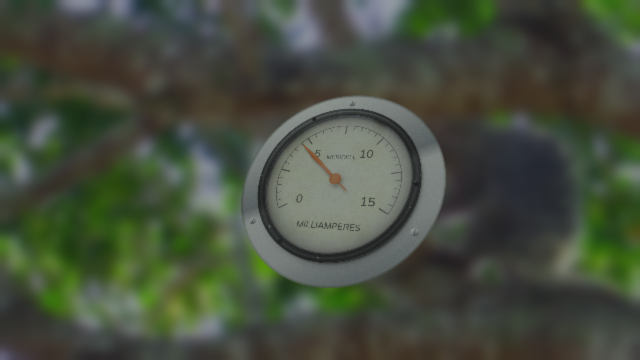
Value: {"value": 4.5, "unit": "mA"}
